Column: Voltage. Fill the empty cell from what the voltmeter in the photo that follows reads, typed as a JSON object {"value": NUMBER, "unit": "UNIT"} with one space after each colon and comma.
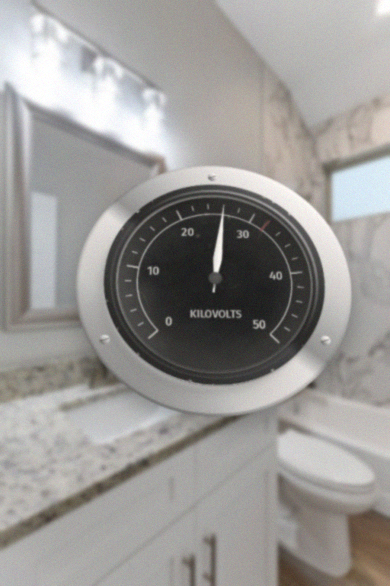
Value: {"value": 26, "unit": "kV"}
